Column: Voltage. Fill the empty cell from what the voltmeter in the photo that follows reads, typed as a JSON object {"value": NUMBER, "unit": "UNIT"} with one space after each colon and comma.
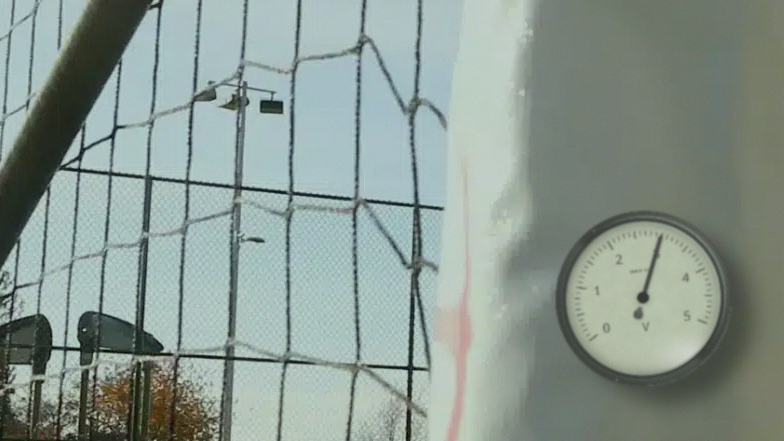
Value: {"value": 3, "unit": "V"}
